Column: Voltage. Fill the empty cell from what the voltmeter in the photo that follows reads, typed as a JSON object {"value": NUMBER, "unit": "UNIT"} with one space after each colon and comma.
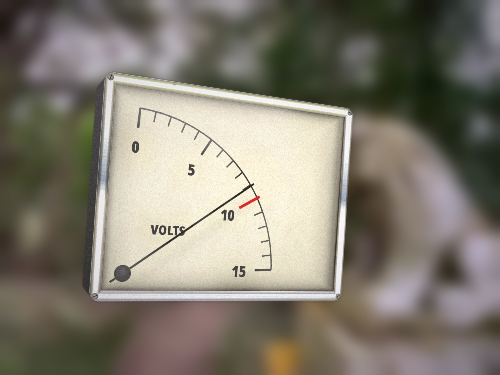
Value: {"value": 9, "unit": "V"}
